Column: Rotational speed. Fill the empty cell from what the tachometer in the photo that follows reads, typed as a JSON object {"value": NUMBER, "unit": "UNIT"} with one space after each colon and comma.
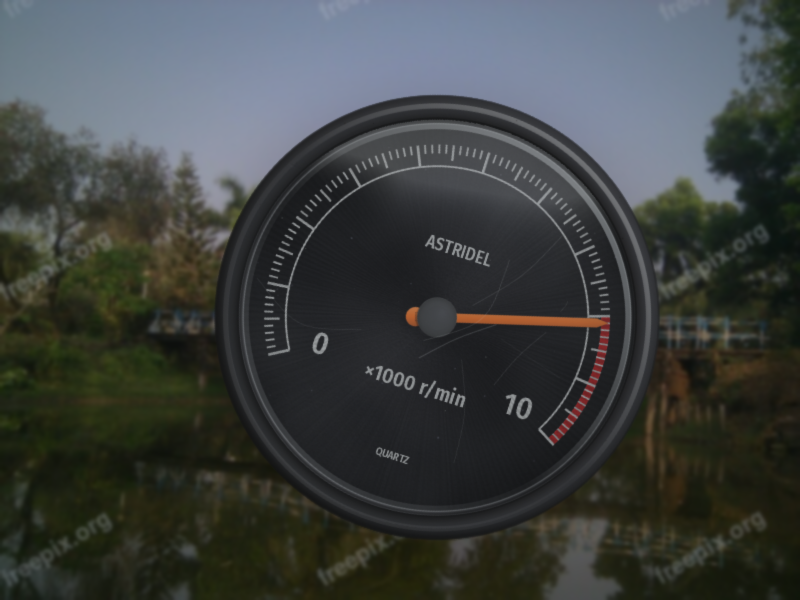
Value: {"value": 8100, "unit": "rpm"}
